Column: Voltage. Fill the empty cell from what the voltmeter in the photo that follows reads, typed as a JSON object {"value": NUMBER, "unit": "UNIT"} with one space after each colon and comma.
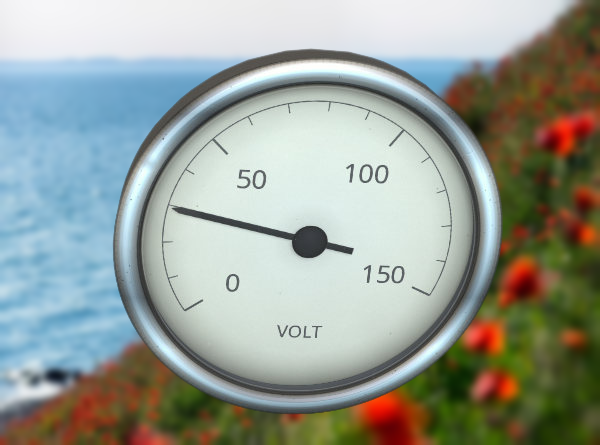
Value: {"value": 30, "unit": "V"}
